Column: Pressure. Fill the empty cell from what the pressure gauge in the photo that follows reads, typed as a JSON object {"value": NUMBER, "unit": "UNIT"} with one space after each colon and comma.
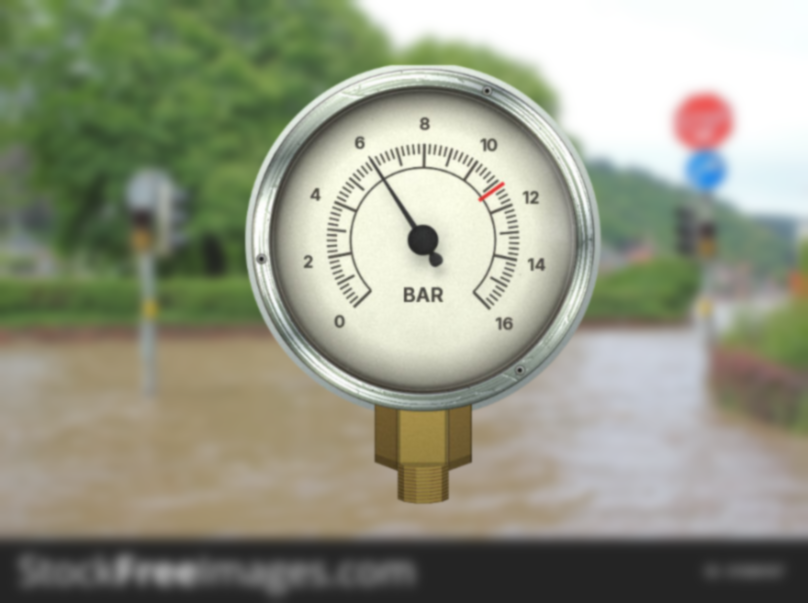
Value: {"value": 6, "unit": "bar"}
